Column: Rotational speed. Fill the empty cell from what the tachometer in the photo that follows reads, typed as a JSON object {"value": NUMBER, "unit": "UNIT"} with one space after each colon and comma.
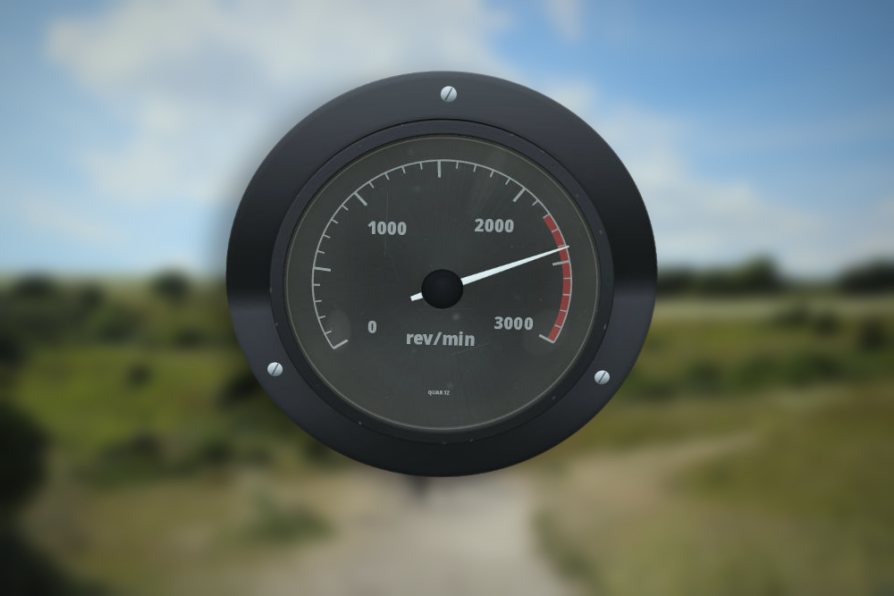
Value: {"value": 2400, "unit": "rpm"}
